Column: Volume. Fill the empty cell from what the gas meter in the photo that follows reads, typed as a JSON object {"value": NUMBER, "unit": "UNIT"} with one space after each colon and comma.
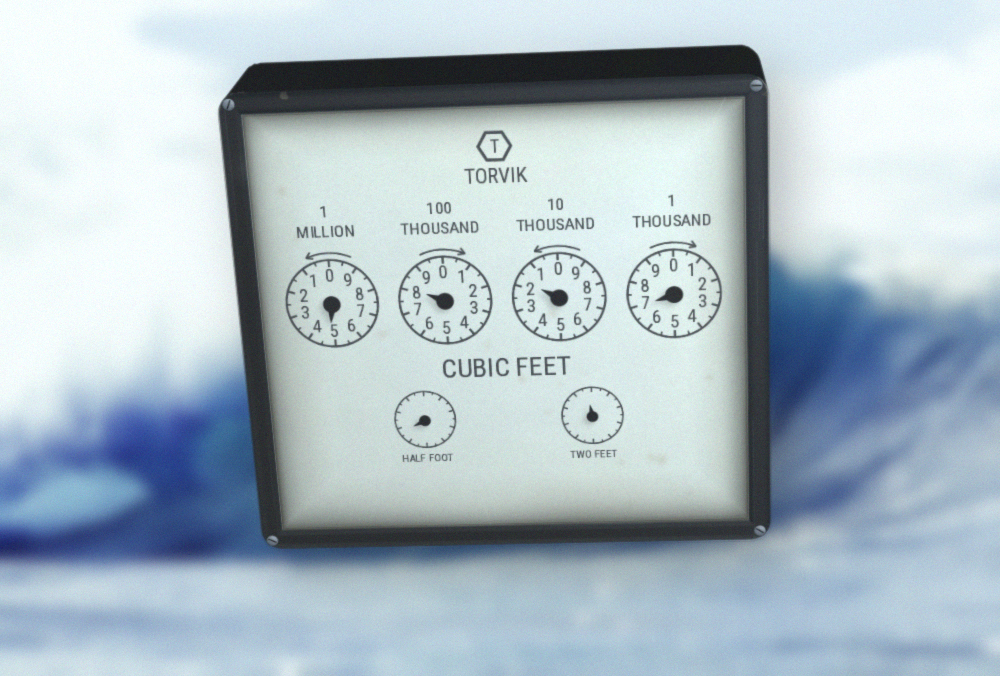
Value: {"value": 481700, "unit": "ft³"}
